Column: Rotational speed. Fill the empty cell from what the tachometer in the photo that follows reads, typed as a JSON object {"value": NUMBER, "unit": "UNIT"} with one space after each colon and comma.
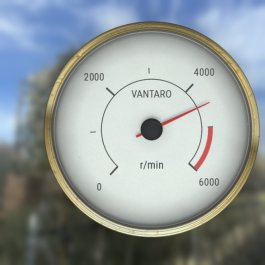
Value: {"value": 4500, "unit": "rpm"}
